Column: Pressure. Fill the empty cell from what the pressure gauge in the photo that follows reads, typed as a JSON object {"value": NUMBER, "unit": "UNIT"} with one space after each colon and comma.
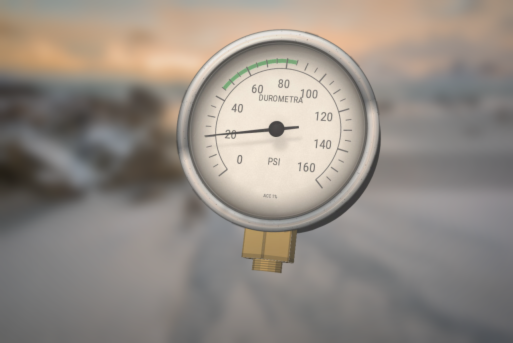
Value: {"value": 20, "unit": "psi"}
